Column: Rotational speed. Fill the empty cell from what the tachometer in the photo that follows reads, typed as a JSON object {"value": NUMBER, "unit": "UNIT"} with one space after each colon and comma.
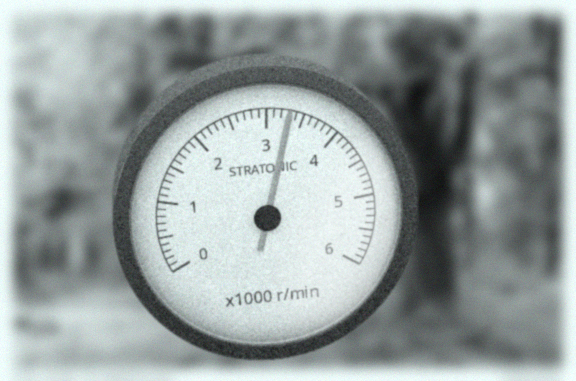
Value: {"value": 3300, "unit": "rpm"}
